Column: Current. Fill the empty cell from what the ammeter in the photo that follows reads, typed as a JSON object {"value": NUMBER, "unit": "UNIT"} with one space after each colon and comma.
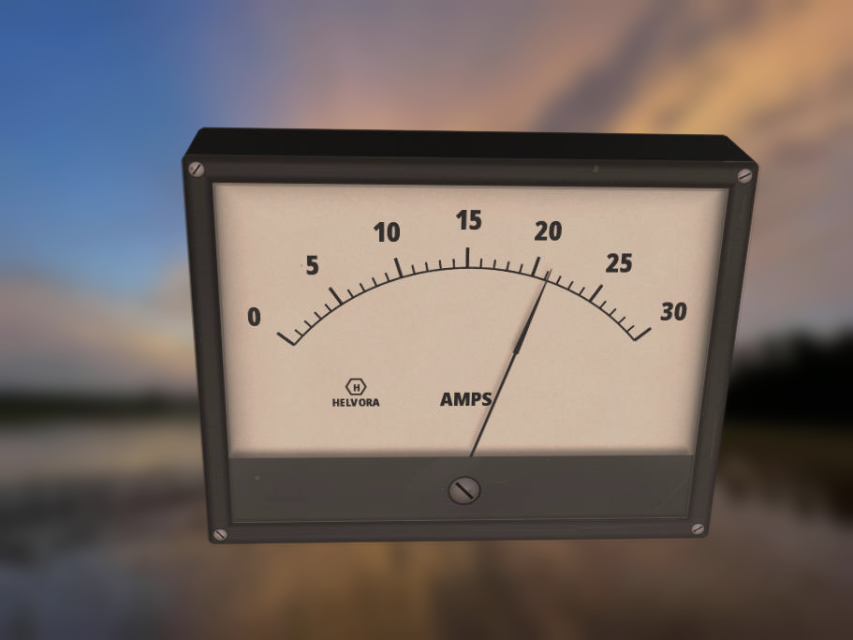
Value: {"value": 21, "unit": "A"}
